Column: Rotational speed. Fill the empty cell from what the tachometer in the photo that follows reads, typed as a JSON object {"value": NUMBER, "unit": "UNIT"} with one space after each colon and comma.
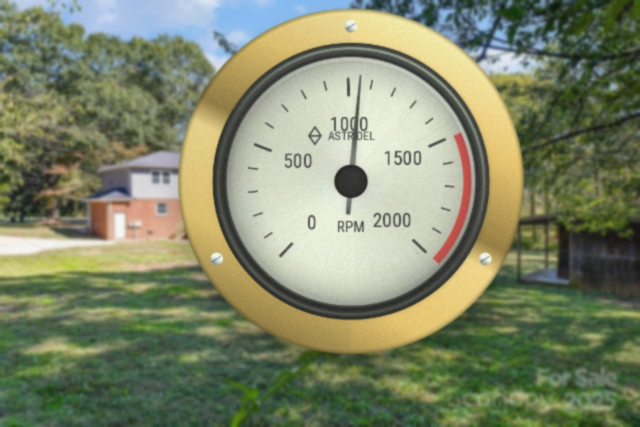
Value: {"value": 1050, "unit": "rpm"}
